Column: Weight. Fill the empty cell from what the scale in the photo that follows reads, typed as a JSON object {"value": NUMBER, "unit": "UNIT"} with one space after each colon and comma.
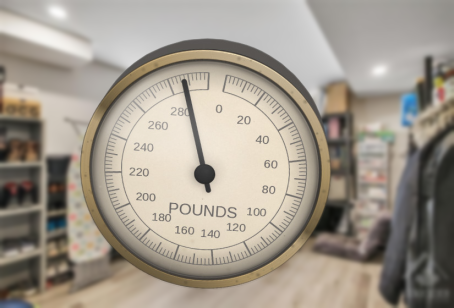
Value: {"value": 288, "unit": "lb"}
